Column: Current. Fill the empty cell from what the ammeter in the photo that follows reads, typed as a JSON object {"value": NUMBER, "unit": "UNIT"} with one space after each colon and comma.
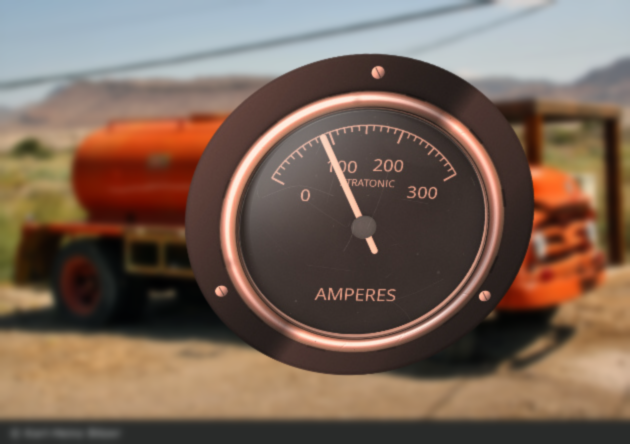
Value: {"value": 90, "unit": "A"}
